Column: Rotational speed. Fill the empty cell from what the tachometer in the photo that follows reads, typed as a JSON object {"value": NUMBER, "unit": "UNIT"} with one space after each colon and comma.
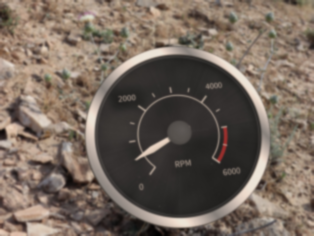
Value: {"value": 500, "unit": "rpm"}
